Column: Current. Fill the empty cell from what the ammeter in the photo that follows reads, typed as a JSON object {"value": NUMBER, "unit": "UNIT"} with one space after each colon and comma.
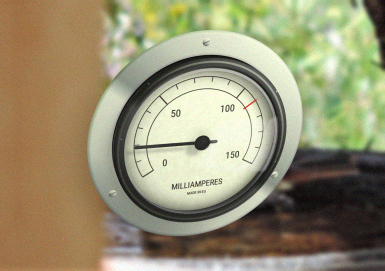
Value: {"value": 20, "unit": "mA"}
